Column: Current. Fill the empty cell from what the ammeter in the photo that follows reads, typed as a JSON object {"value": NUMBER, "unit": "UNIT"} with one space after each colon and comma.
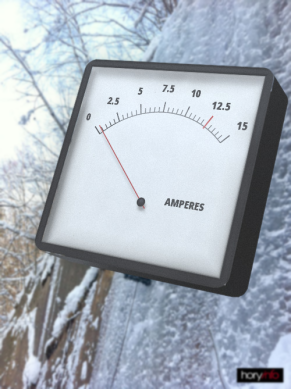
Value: {"value": 0.5, "unit": "A"}
